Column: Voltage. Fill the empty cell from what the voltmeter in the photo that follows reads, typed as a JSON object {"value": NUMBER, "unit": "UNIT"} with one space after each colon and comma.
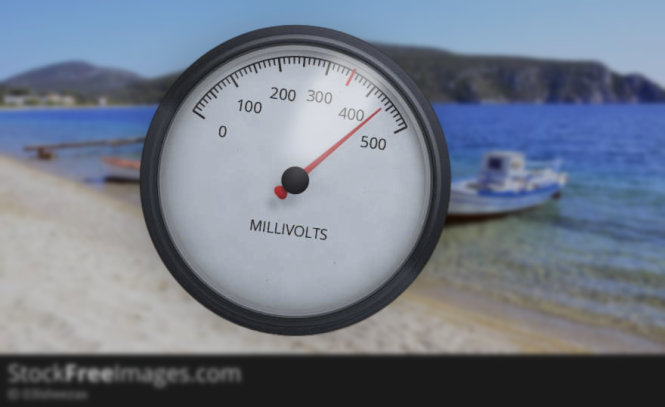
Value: {"value": 440, "unit": "mV"}
